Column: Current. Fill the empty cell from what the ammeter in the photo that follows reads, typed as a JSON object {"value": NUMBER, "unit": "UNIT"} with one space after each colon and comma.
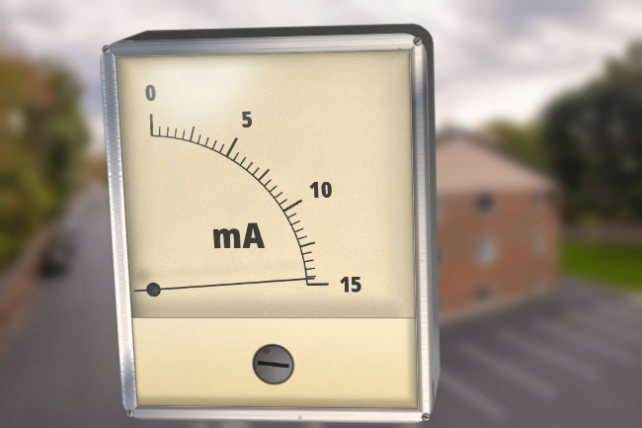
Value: {"value": 14.5, "unit": "mA"}
